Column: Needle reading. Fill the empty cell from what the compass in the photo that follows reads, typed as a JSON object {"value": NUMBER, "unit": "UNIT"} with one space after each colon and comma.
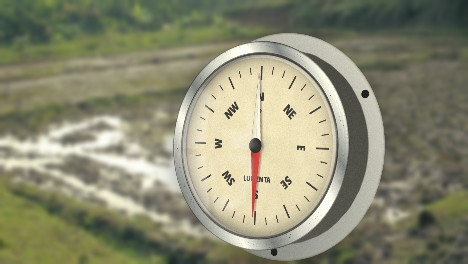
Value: {"value": 180, "unit": "°"}
